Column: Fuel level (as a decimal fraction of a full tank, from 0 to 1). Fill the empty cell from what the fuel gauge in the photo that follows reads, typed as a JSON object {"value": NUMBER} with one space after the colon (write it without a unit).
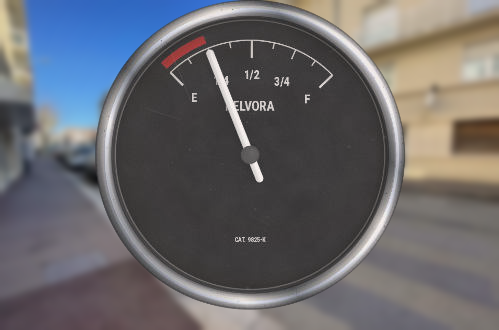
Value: {"value": 0.25}
